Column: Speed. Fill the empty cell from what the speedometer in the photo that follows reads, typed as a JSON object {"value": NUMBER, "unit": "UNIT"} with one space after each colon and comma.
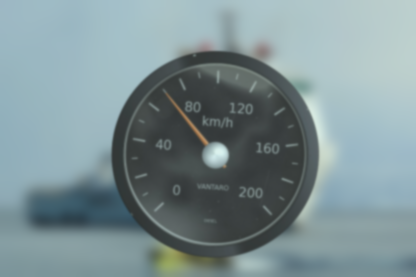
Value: {"value": 70, "unit": "km/h"}
